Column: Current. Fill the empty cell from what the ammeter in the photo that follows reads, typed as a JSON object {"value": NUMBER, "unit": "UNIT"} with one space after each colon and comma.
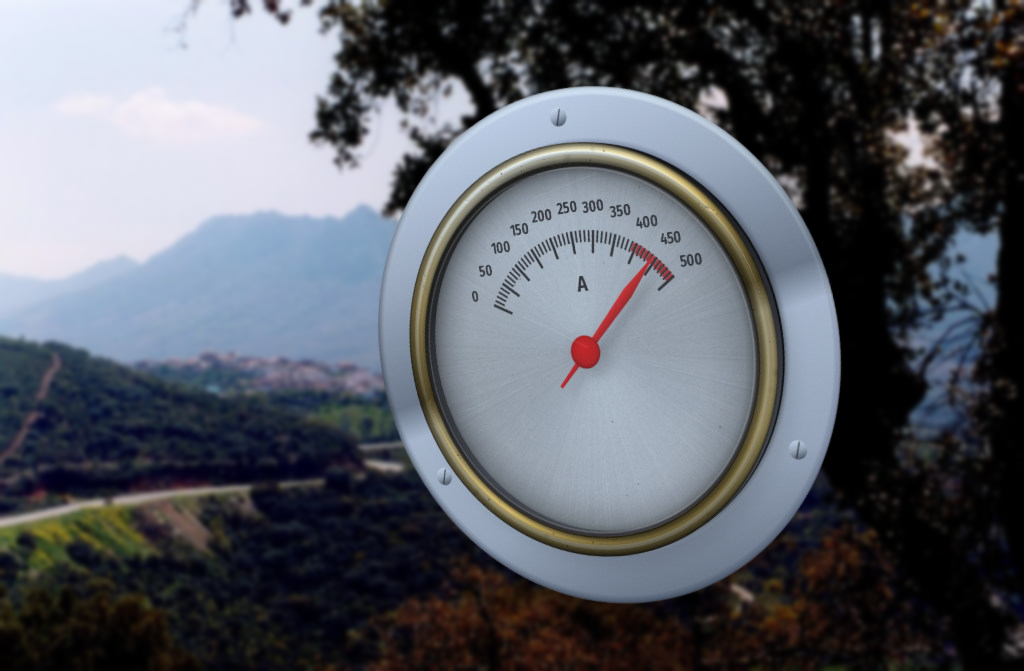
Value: {"value": 450, "unit": "A"}
